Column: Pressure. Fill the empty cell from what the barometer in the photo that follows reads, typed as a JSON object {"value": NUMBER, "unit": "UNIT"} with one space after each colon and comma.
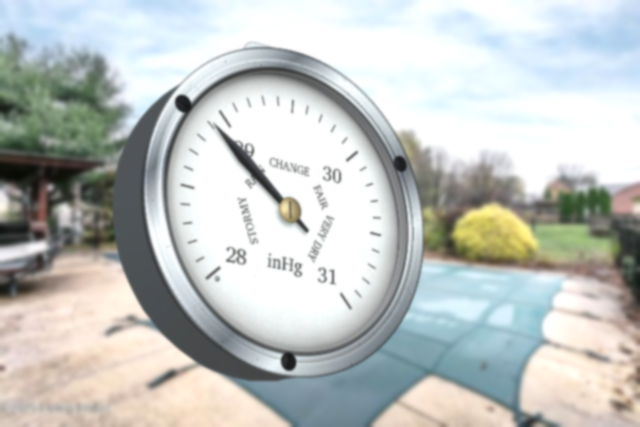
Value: {"value": 28.9, "unit": "inHg"}
